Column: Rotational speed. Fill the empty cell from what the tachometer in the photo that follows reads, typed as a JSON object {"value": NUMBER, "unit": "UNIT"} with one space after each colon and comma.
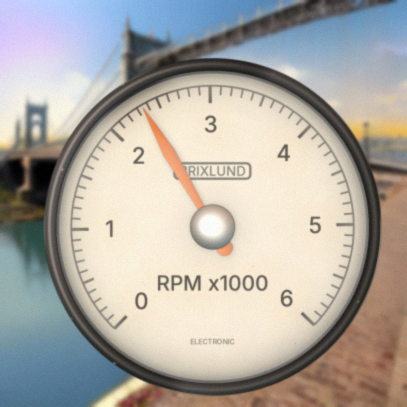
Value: {"value": 2350, "unit": "rpm"}
